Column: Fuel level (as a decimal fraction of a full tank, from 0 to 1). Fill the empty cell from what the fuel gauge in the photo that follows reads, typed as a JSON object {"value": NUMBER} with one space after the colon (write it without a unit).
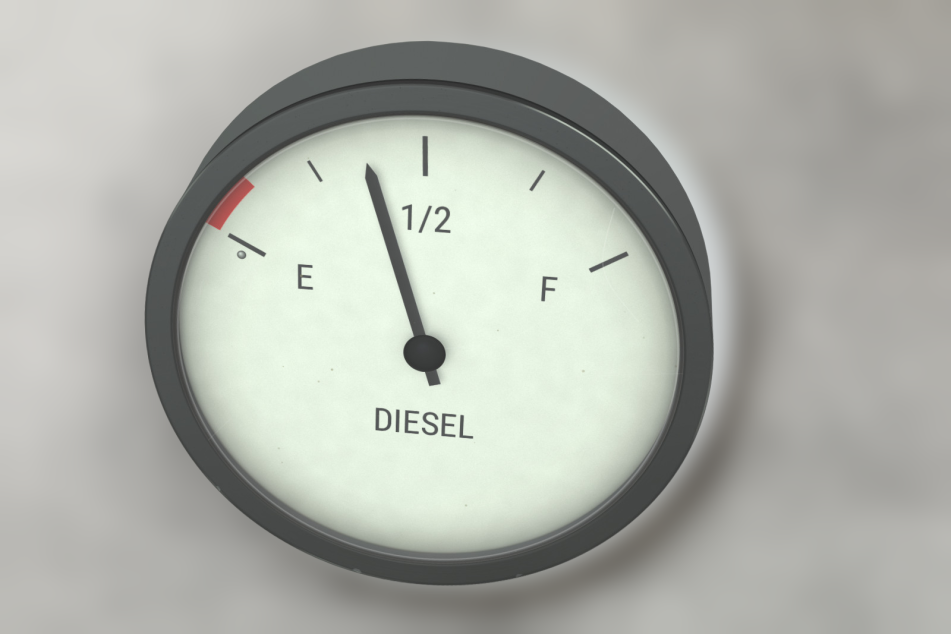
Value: {"value": 0.375}
